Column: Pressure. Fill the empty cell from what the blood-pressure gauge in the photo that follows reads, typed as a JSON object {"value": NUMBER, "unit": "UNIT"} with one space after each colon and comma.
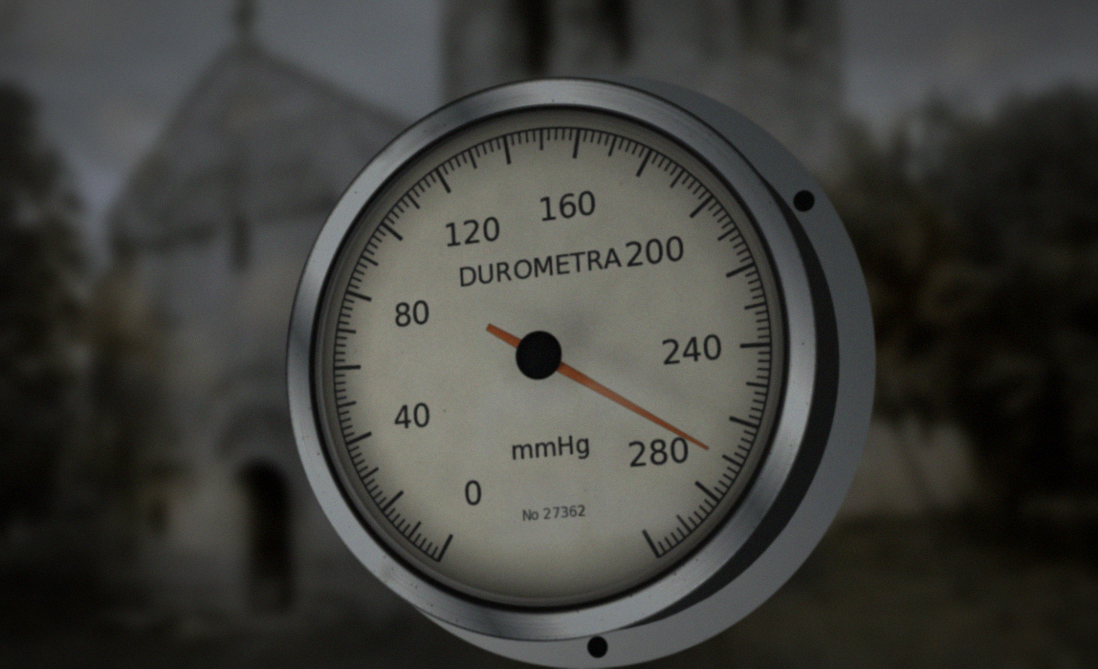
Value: {"value": 270, "unit": "mmHg"}
